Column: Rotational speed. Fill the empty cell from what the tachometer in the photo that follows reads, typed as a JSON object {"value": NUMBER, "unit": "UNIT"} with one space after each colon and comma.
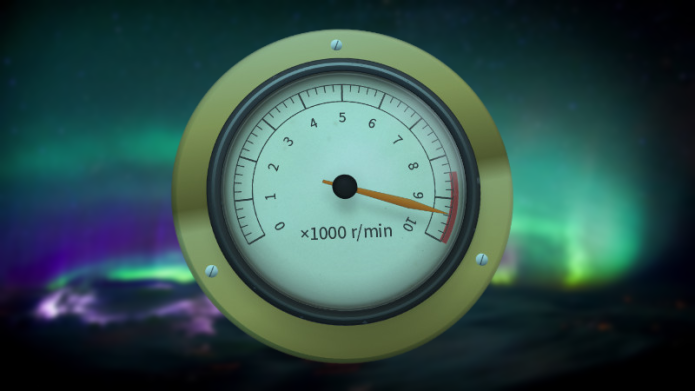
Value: {"value": 9400, "unit": "rpm"}
